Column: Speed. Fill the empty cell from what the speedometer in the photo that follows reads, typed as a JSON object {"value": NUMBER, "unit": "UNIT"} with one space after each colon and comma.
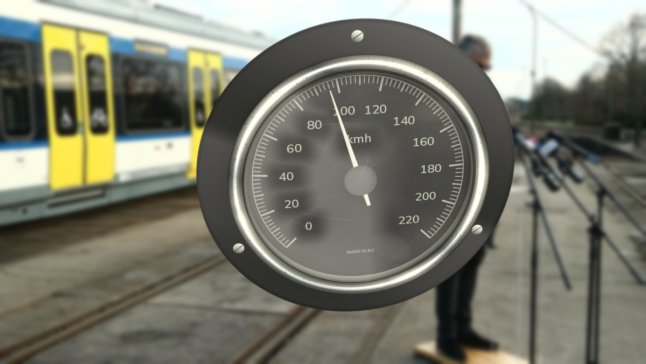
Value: {"value": 96, "unit": "km/h"}
